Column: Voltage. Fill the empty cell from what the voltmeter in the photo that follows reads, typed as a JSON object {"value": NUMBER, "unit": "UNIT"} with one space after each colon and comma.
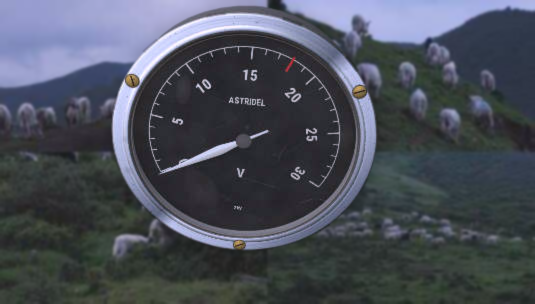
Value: {"value": 0, "unit": "V"}
